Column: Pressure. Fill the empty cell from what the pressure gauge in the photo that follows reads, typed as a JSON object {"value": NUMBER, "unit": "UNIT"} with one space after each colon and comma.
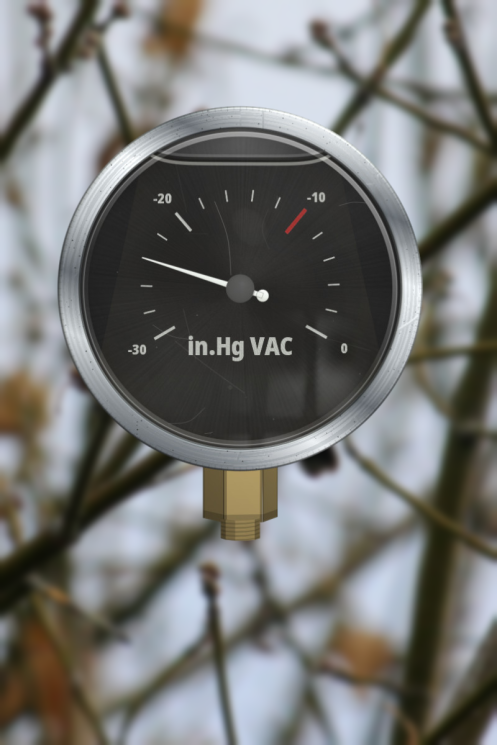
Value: {"value": -24, "unit": "inHg"}
